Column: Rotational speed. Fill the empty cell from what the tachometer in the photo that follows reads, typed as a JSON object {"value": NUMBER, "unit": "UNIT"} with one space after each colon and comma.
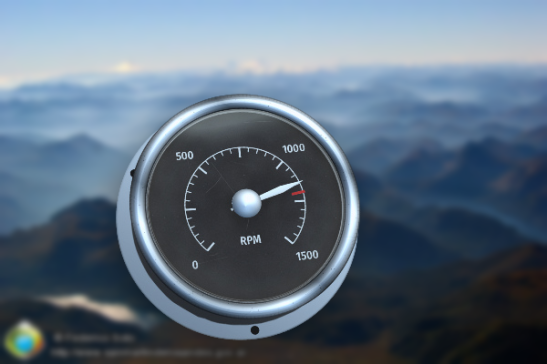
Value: {"value": 1150, "unit": "rpm"}
